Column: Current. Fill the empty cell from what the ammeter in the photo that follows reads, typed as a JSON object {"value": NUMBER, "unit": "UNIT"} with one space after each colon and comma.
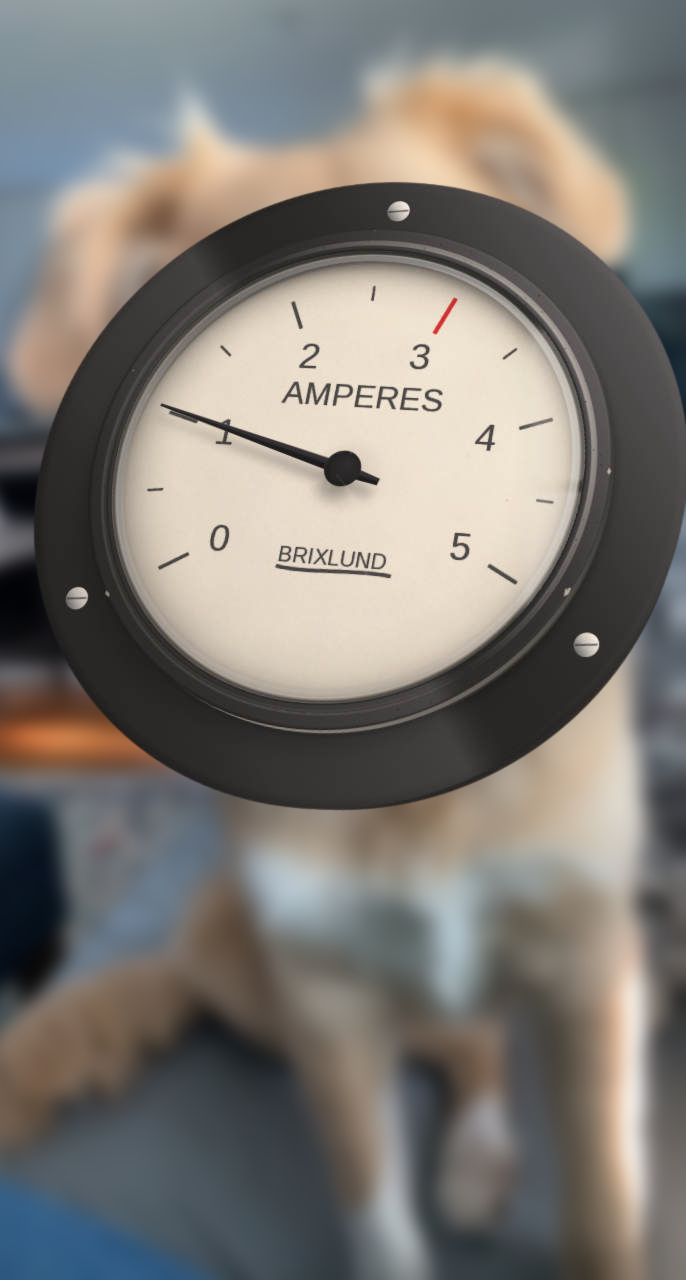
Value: {"value": 1, "unit": "A"}
